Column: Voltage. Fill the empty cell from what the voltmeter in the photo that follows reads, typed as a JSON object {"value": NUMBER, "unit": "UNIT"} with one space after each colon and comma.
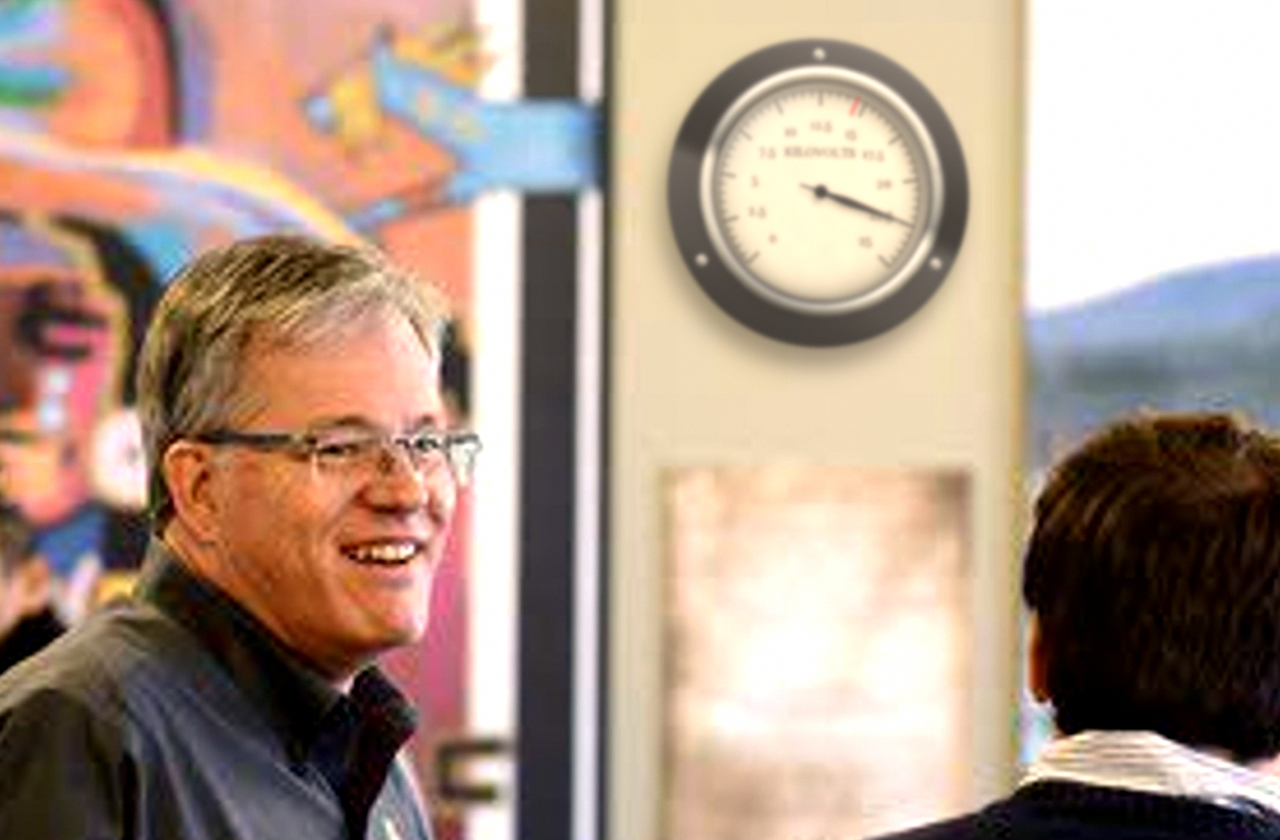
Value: {"value": 22.5, "unit": "kV"}
